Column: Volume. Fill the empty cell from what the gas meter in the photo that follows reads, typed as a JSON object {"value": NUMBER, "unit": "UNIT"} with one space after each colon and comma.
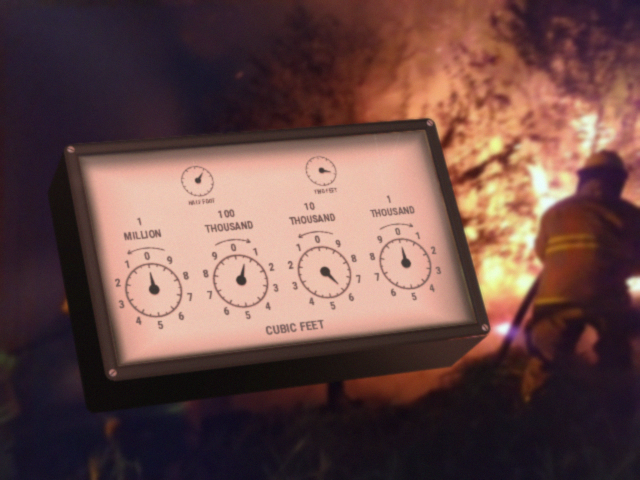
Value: {"value": 6000, "unit": "ft³"}
